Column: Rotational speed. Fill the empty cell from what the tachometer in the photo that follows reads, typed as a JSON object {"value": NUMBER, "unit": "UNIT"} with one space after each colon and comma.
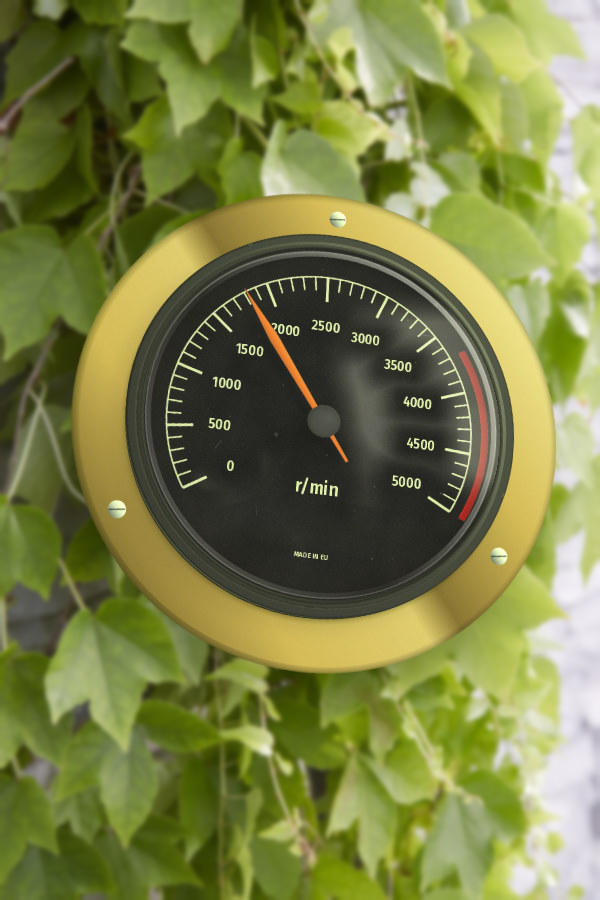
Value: {"value": 1800, "unit": "rpm"}
